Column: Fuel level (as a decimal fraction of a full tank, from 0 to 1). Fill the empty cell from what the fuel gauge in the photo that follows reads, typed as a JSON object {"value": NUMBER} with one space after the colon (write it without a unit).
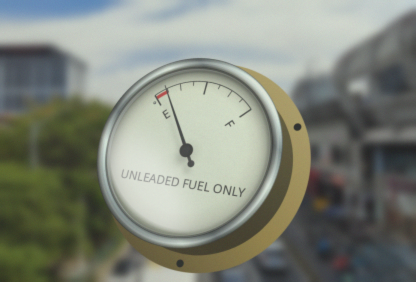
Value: {"value": 0.125}
